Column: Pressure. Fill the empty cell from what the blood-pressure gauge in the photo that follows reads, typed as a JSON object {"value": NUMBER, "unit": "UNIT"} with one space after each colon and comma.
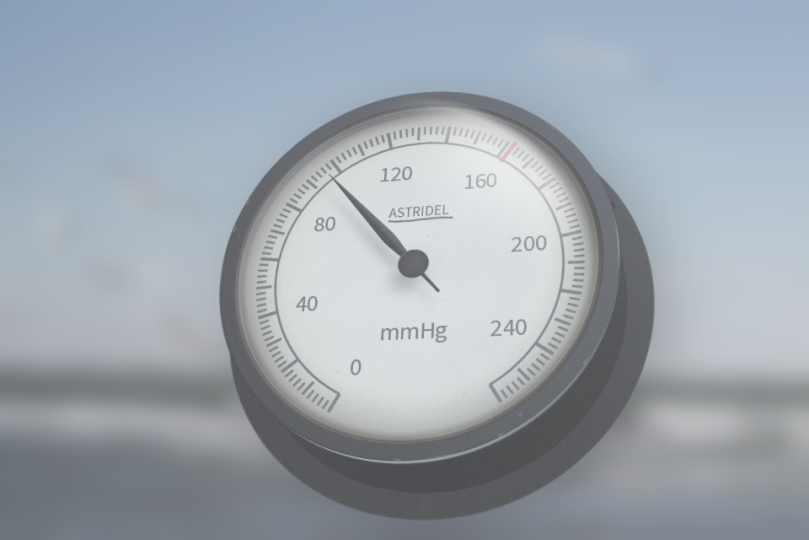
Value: {"value": 96, "unit": "mmHg"}
